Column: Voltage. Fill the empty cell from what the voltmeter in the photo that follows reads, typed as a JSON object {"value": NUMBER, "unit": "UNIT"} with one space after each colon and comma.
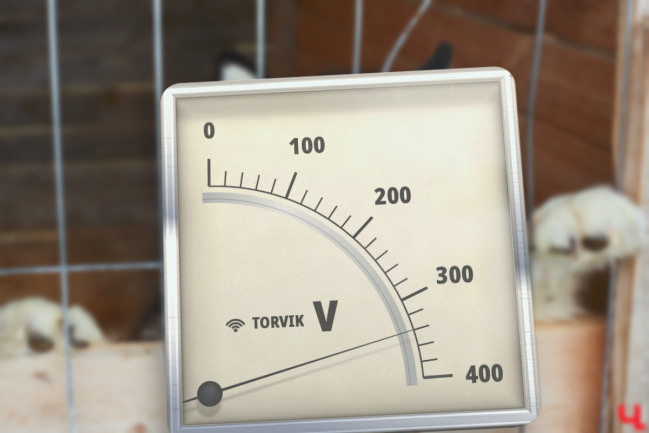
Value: {"value": 340, "unit": "V"}
